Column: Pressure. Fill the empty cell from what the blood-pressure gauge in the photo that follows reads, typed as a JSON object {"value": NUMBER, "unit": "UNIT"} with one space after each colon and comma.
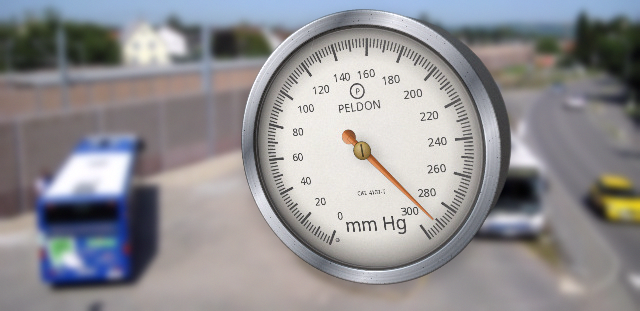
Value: {"value": 290, "unit": "mmHg"}
